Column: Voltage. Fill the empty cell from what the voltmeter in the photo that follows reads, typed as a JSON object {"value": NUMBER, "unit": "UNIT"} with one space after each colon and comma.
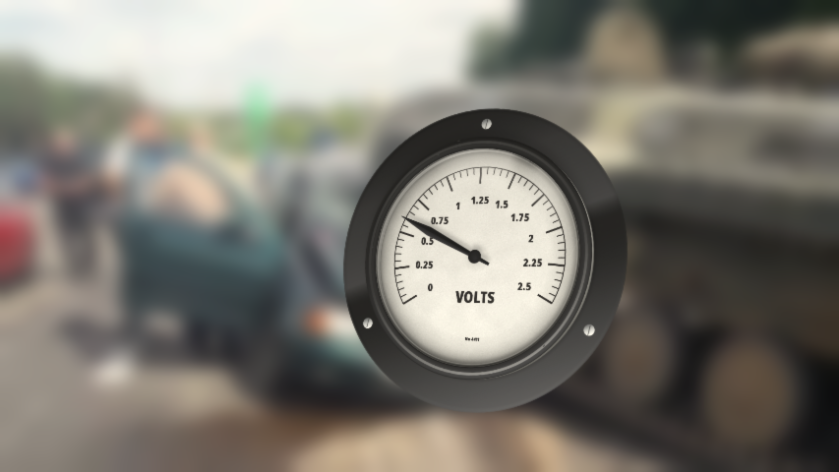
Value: {"value": 0.6, "unit": "V"}
